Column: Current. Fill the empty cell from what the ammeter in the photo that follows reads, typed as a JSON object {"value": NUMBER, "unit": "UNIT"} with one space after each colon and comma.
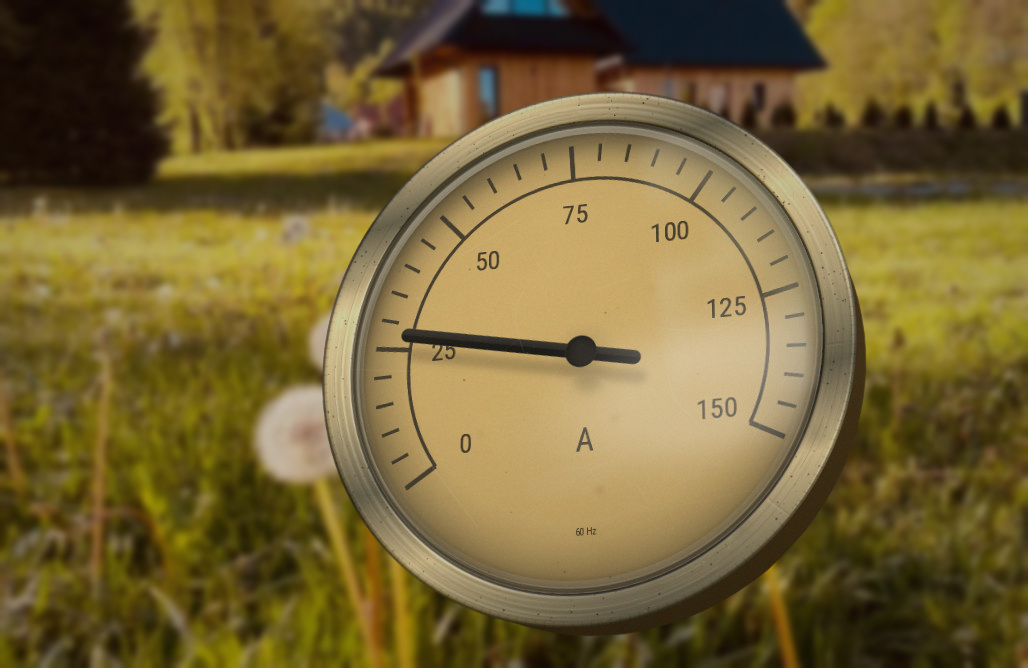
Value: {"value": 27.5, "unit": "A"}
